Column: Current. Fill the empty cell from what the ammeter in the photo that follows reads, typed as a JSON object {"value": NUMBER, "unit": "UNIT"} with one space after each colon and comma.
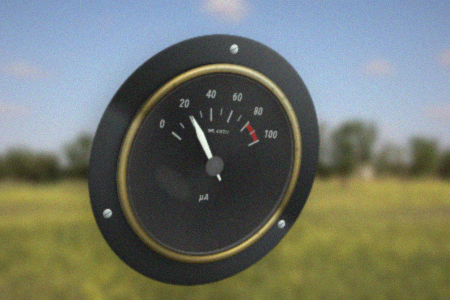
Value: {"value": 20, "unit": "µA"}
